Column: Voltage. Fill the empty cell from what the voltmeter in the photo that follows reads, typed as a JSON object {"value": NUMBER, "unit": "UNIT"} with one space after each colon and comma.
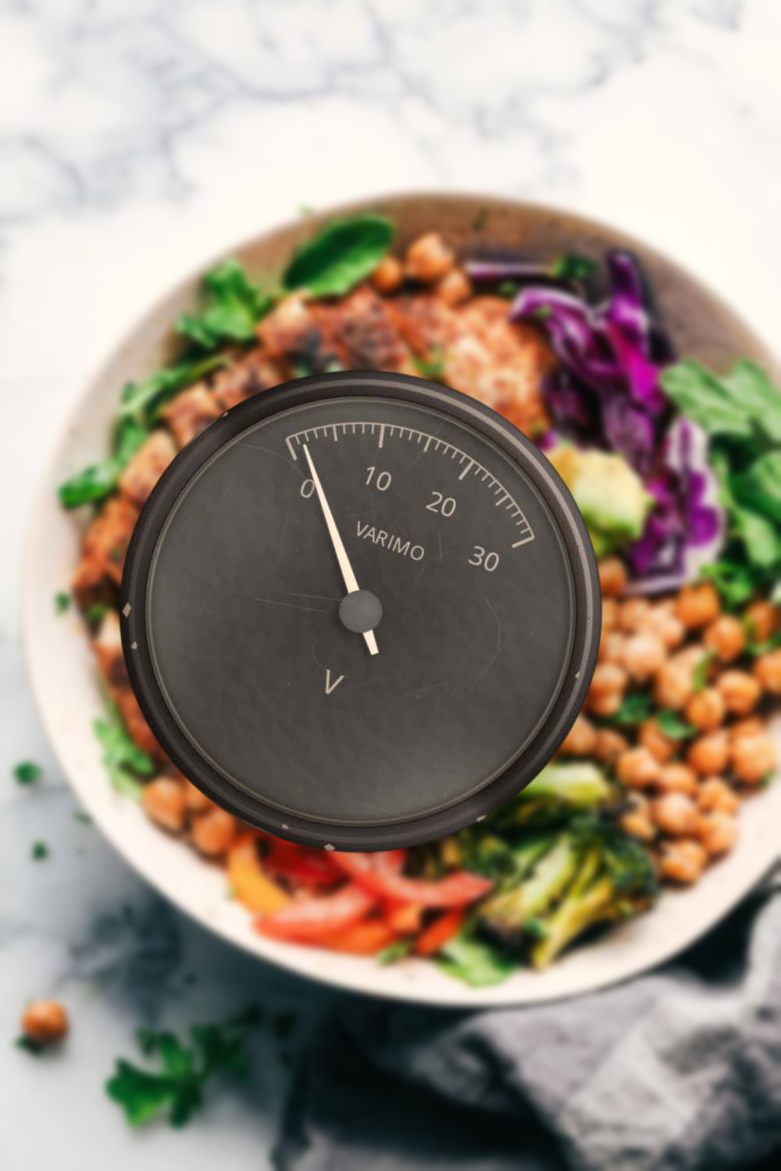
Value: {"value": 1.5, "unit": "V"}
